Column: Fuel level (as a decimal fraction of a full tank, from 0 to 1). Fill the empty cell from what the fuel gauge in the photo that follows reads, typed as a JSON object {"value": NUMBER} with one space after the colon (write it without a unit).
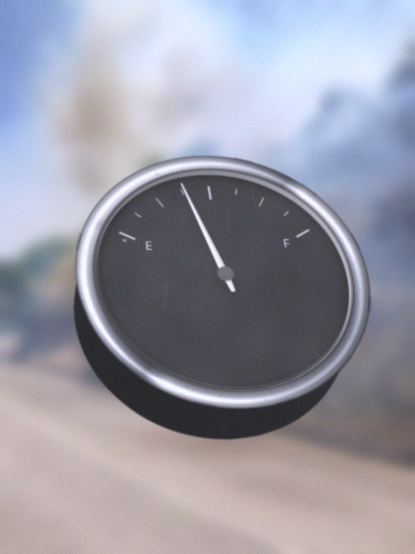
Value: {"value": 0.375}
